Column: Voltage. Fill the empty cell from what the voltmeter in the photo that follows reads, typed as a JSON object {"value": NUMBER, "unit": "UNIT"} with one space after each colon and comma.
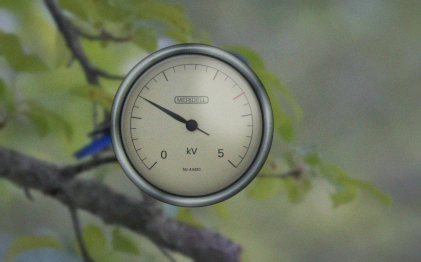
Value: {"value": 1.4, "unit": "kV"}
